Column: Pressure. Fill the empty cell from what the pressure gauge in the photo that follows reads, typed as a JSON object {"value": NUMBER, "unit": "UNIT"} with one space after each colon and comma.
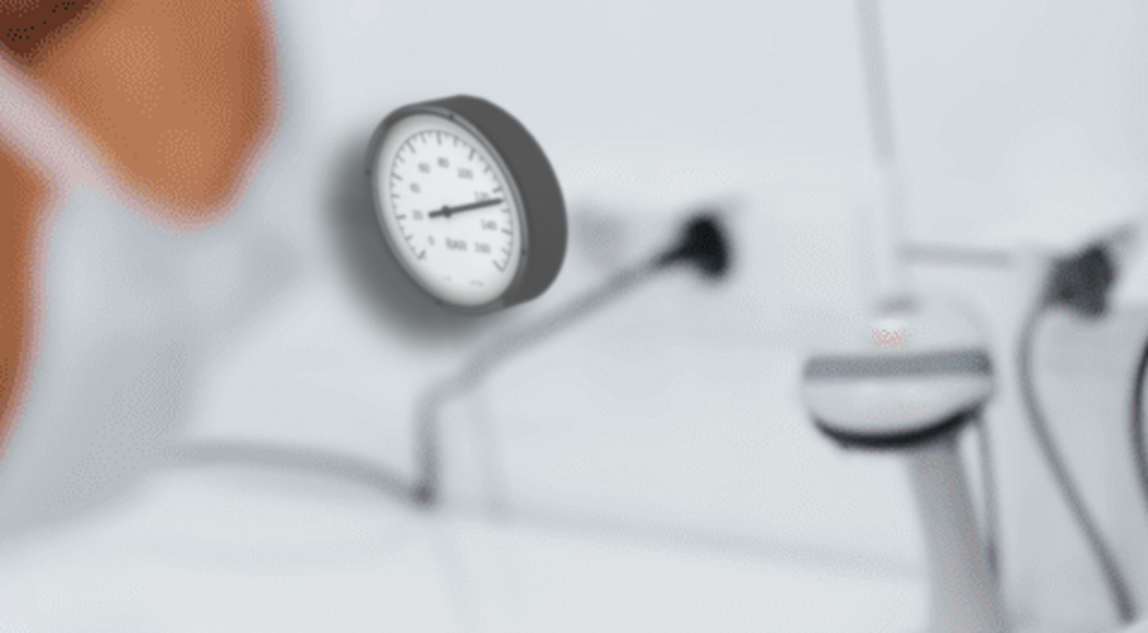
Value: {"value": 125, "unit": "bar"}
